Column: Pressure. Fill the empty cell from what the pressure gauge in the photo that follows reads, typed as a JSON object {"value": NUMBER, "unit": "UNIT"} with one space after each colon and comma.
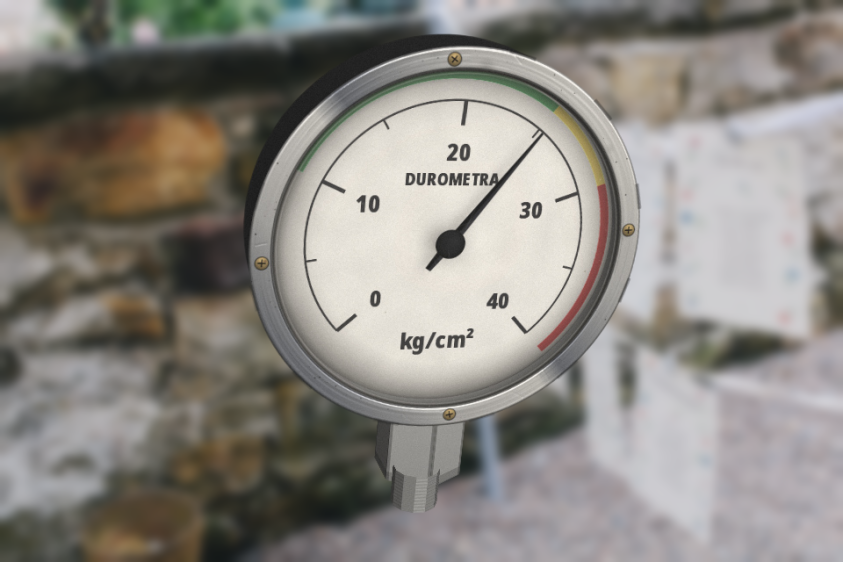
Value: {"value": 25, "unit": "kg/cm²"}
